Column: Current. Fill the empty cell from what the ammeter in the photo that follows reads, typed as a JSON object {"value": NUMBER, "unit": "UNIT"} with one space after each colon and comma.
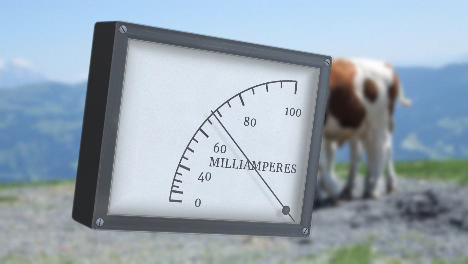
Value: {"value": 67.5, "unit": "mA"}
